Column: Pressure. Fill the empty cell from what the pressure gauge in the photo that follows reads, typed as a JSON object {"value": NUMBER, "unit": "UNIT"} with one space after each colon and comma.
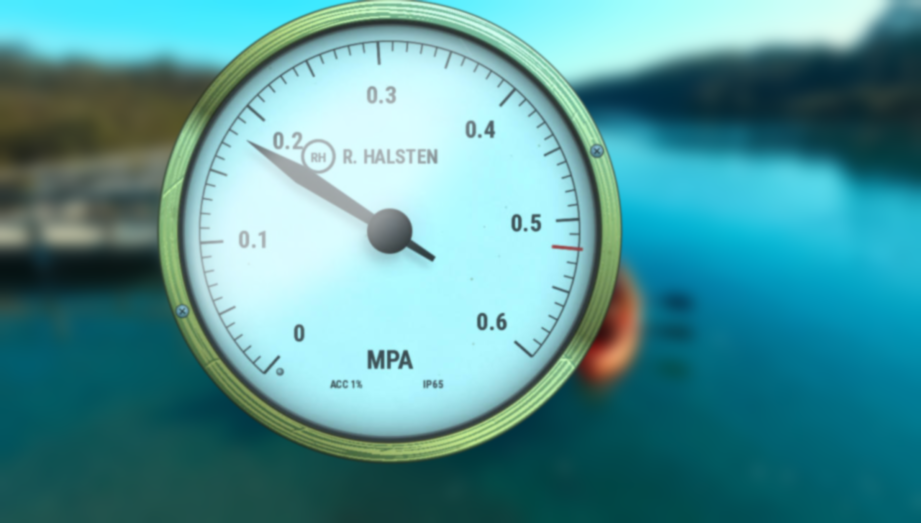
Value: {"value": 0.18, "unit": "MPa"}
